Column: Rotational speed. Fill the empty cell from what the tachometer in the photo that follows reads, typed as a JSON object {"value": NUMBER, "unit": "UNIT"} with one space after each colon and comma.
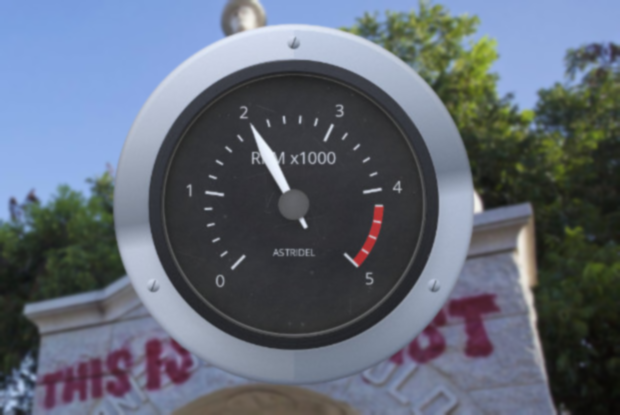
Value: {"value": 2000, "unit": "rpm"}
